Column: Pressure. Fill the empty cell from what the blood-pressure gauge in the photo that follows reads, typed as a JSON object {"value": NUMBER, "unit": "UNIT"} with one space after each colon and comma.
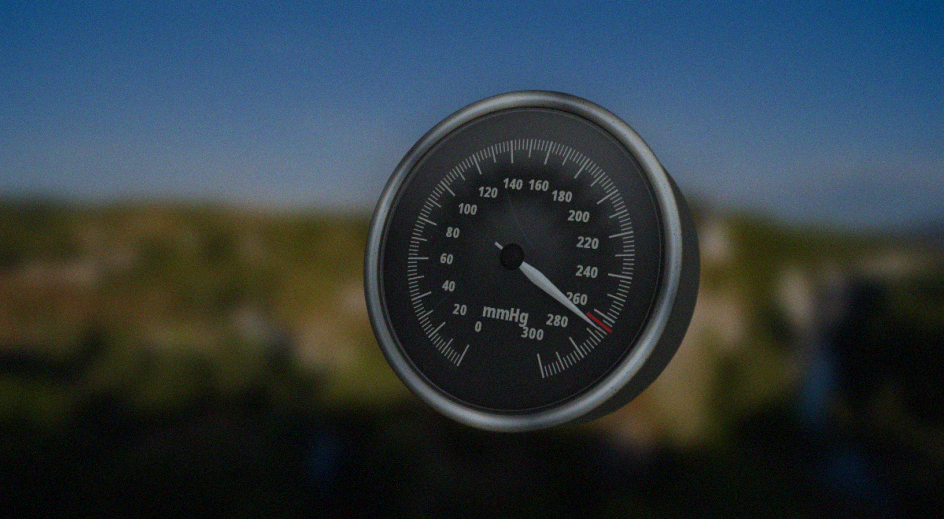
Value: {"value": 266, "unit": "mmHg"}
